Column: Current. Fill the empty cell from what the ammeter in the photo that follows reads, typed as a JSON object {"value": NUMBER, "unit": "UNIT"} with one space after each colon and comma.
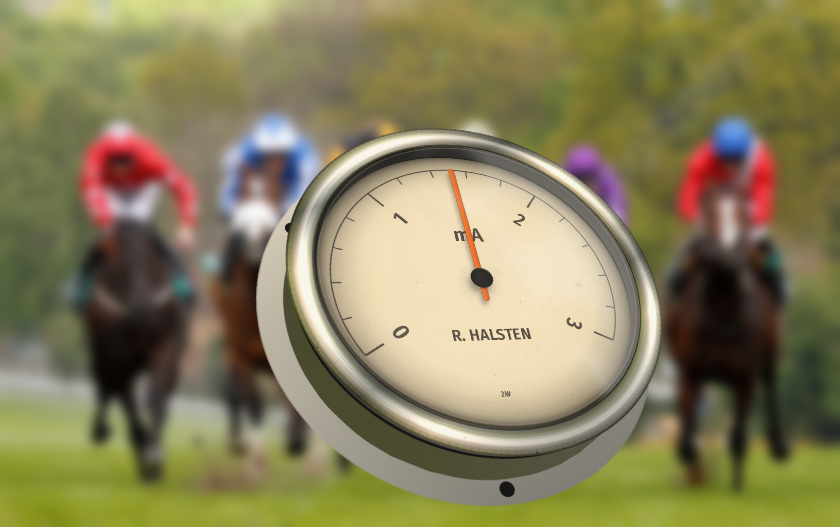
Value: {"value": 1.5, "unit": "mA"}
